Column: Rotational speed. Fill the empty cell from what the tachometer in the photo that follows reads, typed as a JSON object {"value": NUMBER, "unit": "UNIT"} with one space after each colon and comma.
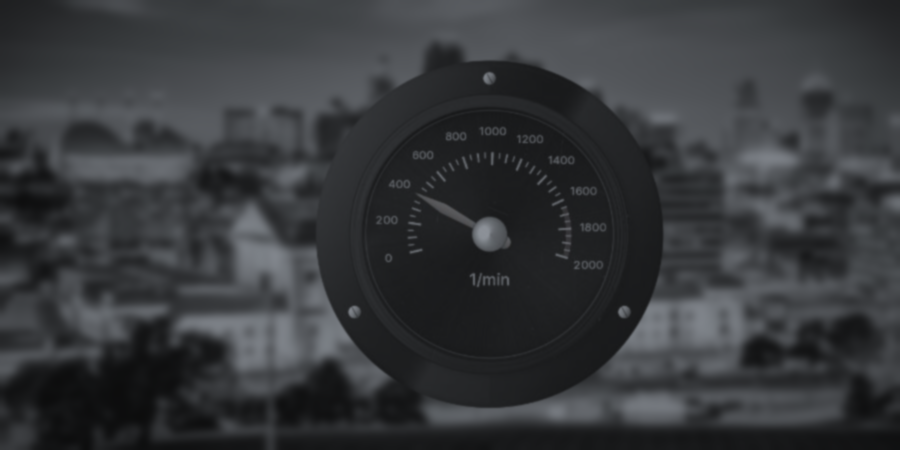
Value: {"value": 400, "unit": "rpm"}
